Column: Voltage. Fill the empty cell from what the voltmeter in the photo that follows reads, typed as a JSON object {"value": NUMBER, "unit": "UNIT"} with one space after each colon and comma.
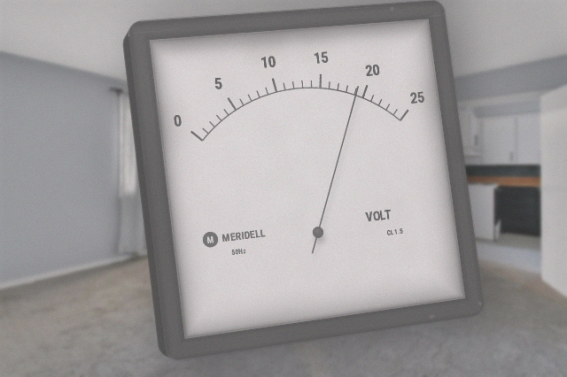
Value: {"value": 19, "unit": "V"}
